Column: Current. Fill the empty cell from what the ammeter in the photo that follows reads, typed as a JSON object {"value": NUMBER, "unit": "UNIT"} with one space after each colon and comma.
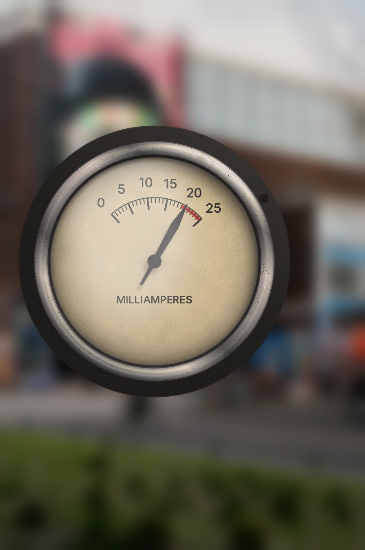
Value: {"value": 20, "unit": "mA"}
